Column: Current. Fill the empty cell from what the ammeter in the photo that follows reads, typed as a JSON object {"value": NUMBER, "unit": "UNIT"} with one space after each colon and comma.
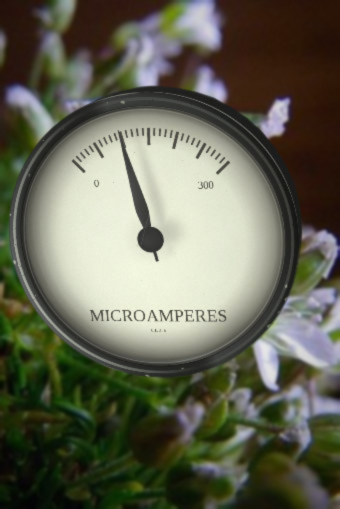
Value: {"value": 100, "unit": "µA"}
